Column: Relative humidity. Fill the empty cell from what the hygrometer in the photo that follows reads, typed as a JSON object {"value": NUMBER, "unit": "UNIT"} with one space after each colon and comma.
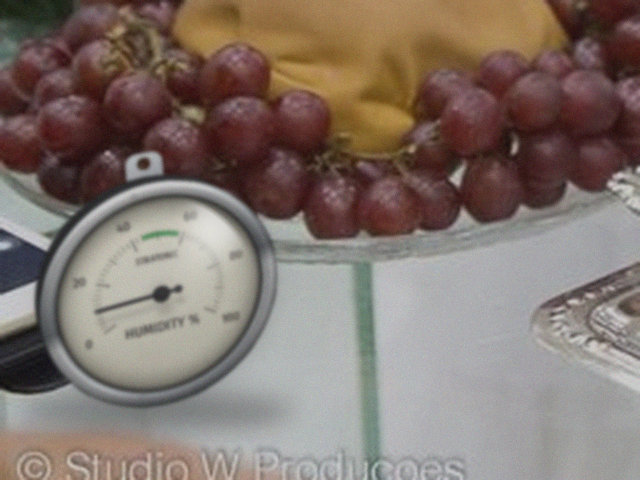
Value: {"value": 10, "unit": "%"}
